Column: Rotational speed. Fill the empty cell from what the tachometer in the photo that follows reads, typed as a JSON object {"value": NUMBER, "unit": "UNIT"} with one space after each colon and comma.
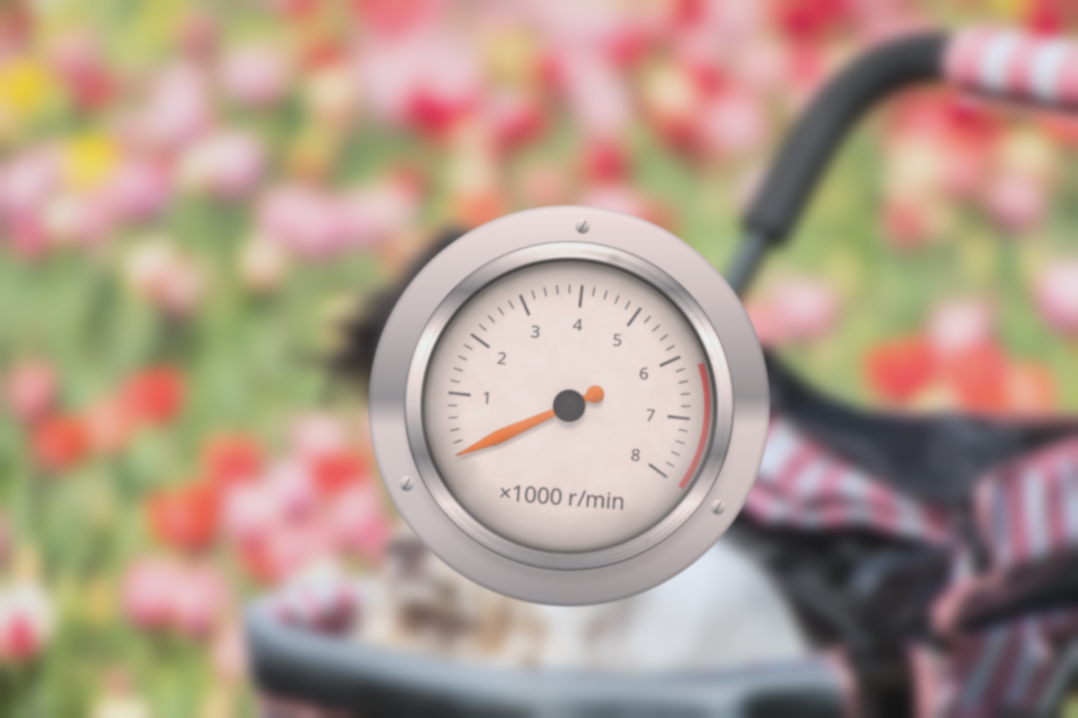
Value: {"value": 0, "unit": "rpm"}
